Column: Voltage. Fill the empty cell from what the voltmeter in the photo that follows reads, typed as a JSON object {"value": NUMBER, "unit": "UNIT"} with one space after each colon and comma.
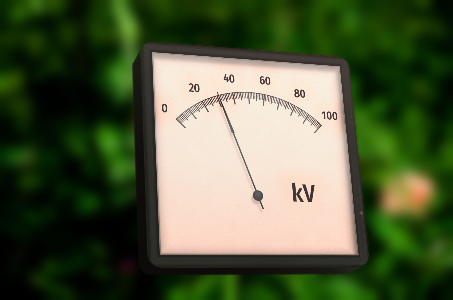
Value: {"value": 30, "unit": "kV"}
